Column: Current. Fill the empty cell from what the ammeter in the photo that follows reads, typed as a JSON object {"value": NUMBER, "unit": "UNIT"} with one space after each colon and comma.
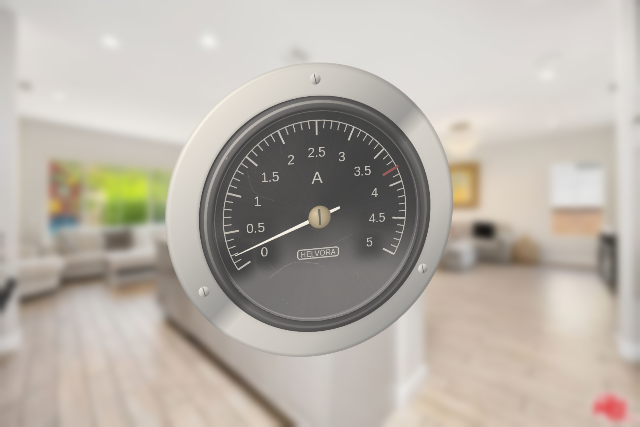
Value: {"value": 0.2, "unit": "A"}
